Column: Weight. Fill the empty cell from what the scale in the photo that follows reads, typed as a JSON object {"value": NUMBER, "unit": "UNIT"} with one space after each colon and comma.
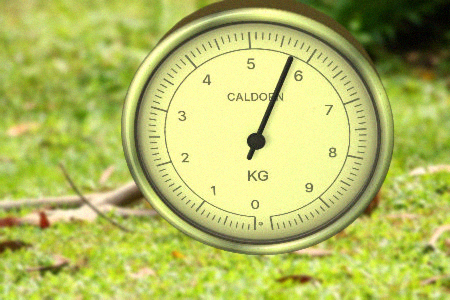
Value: {"value": 5.7, "unit": "kg"}
